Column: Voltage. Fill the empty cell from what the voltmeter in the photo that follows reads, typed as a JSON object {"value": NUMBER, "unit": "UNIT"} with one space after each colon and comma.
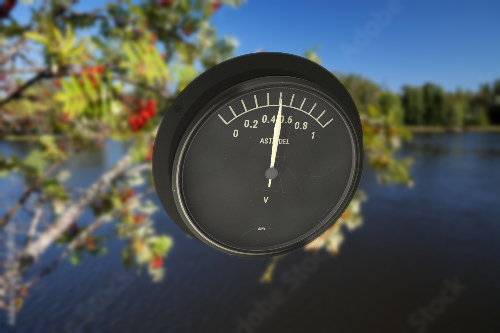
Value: {"value": 0.5, "unit": "V"}
